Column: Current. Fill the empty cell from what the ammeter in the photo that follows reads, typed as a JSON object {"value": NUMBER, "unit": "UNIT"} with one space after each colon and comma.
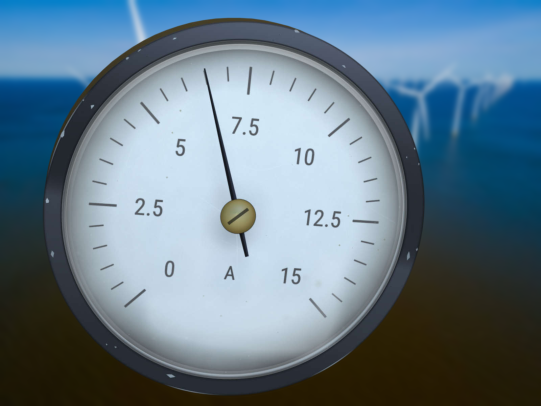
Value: {"value": 6.5, "unit": "A"}
